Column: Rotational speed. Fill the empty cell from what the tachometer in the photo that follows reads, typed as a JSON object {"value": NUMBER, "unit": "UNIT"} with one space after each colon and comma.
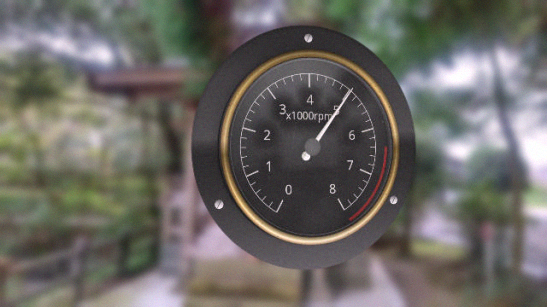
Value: {"value": 5000, "unit": "rpm"}
